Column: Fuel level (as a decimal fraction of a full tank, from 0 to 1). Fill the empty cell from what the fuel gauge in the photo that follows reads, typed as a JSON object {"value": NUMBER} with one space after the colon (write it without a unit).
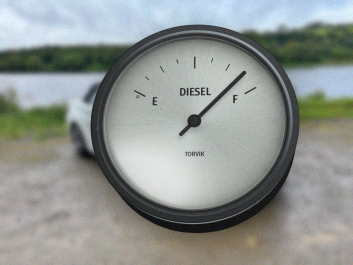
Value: {"value": 0.875}
